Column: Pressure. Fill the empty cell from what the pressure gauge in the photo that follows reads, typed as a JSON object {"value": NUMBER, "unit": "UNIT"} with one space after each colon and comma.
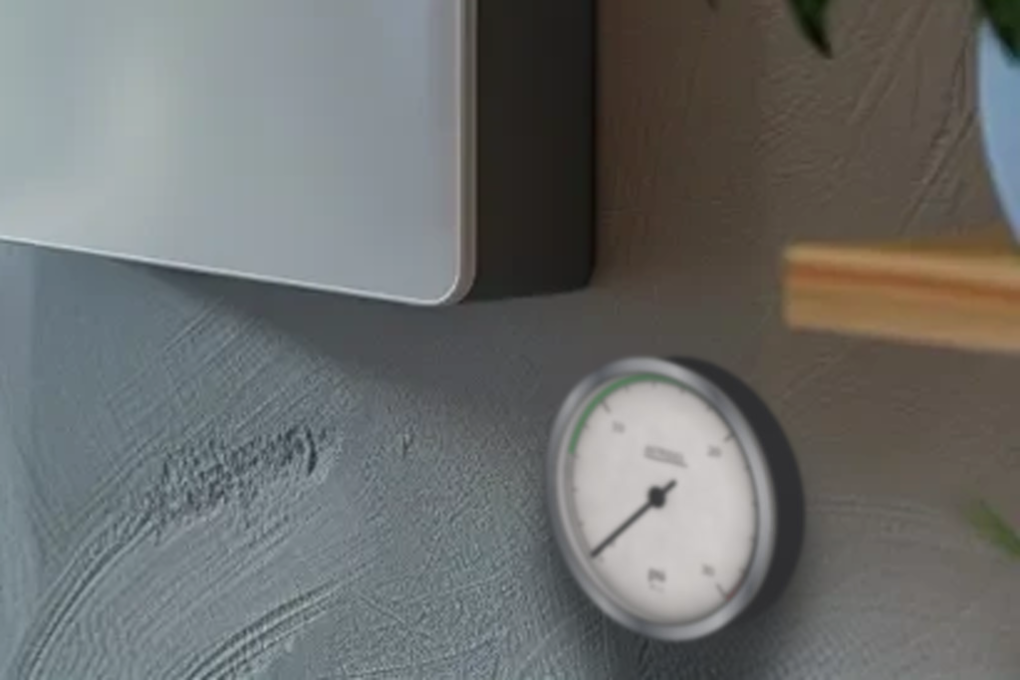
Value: {"value": 0, "unit": "psi"}
